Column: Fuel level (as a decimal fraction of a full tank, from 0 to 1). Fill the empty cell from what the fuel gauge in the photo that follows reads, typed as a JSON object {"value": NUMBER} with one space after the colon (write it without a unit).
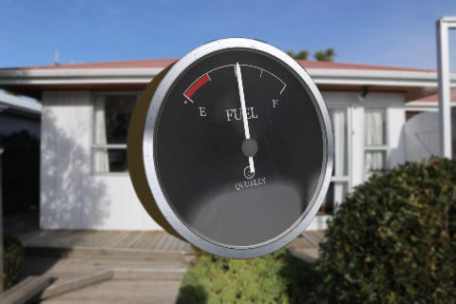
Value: {"value": 0.5}
